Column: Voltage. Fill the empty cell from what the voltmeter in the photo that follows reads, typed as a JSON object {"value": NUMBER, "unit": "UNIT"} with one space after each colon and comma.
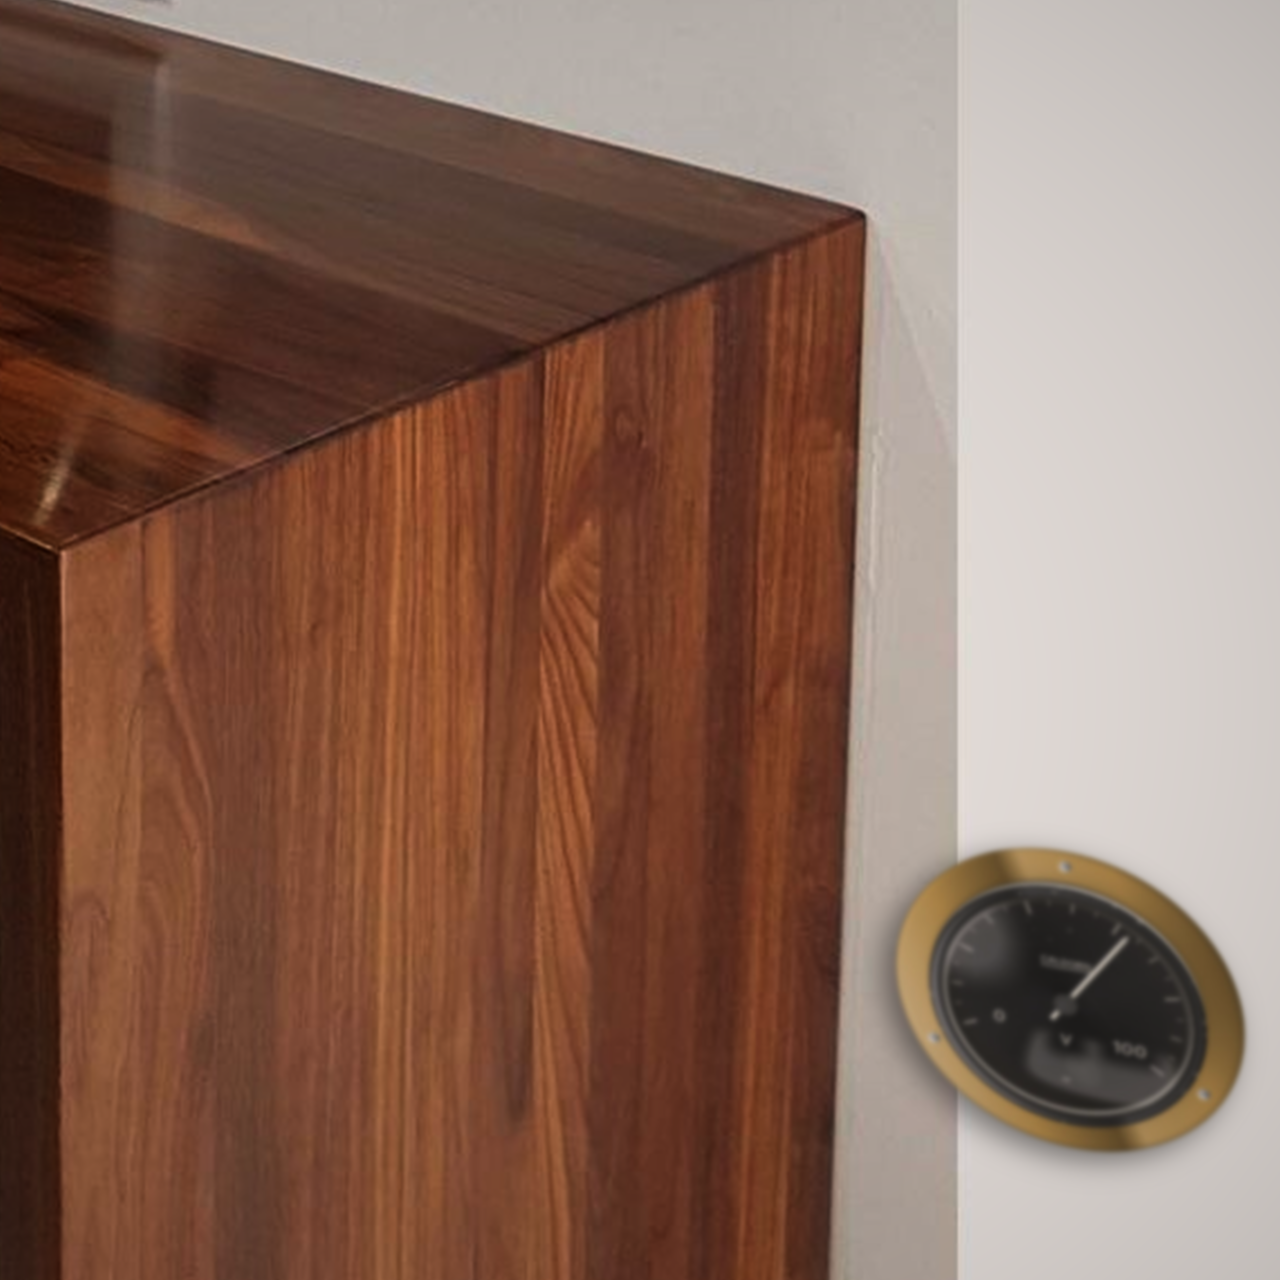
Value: {"value": 62.5, "unit": "V"}
